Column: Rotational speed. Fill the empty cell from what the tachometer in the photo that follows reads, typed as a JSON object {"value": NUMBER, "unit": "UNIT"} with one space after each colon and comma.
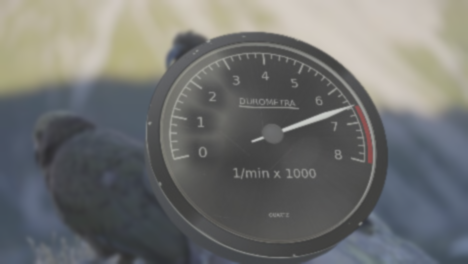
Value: {"value": 6600, "unit": "rpm"}
